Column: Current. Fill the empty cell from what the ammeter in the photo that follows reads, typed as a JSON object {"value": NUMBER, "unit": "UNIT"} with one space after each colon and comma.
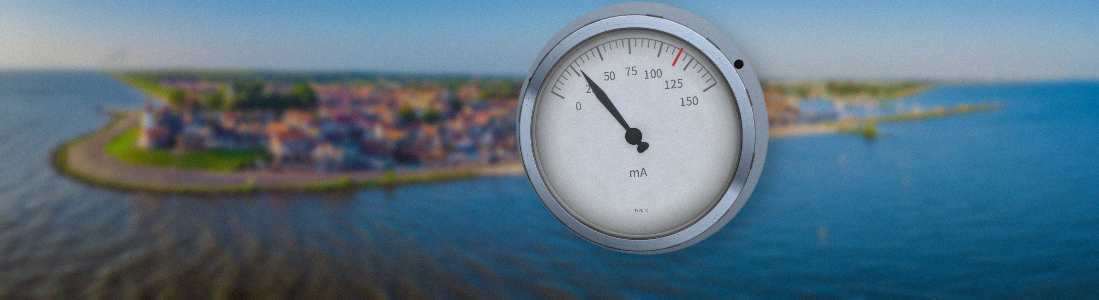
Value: {"value": 30, "unit": "mA"}
